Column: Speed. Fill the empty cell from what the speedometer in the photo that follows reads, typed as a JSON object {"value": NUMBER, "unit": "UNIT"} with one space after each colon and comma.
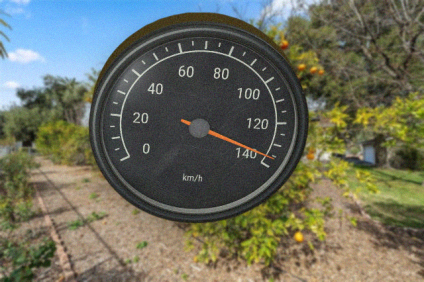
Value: {"value": 135, "unit": "km/h"}
